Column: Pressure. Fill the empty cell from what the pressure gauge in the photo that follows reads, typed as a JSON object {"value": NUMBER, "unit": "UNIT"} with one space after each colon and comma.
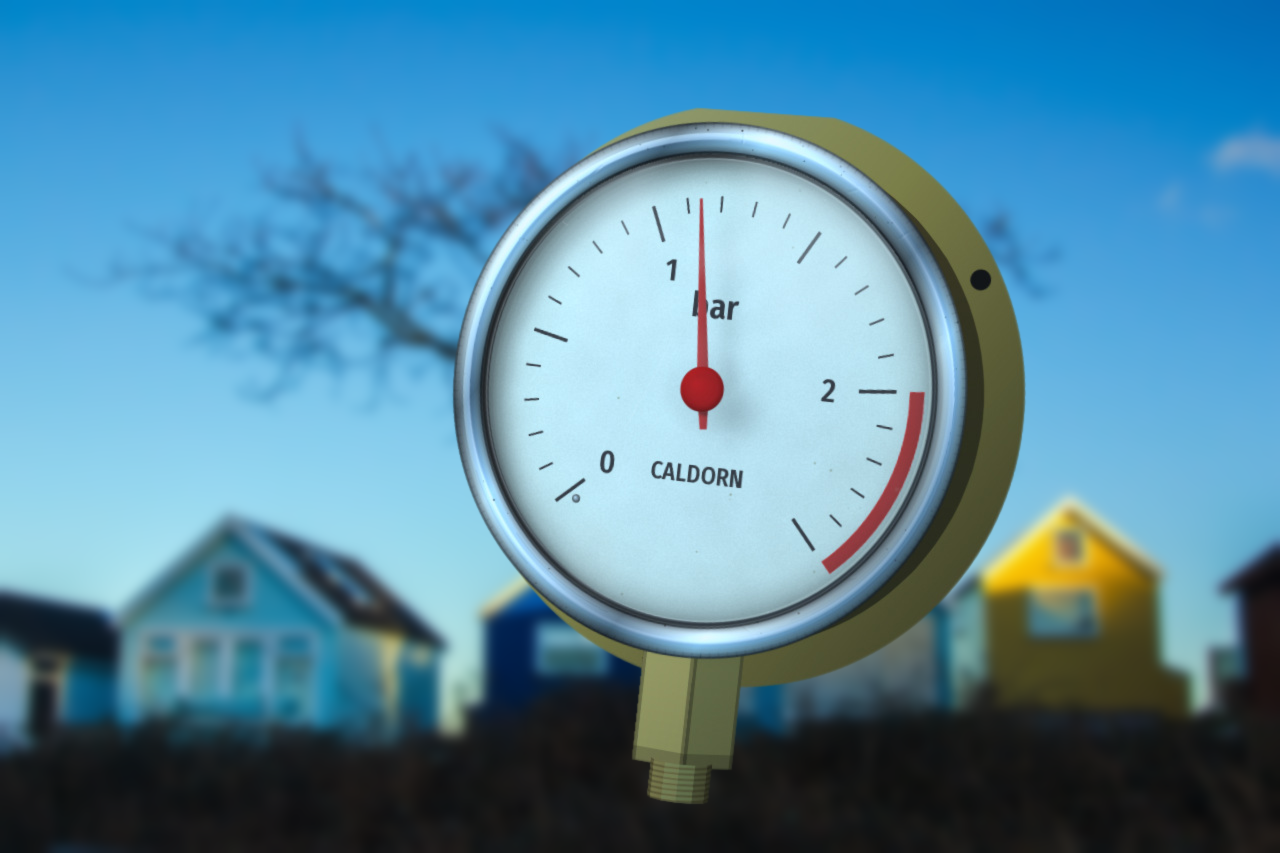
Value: {"value": 1.15, "unit": "bar"}
